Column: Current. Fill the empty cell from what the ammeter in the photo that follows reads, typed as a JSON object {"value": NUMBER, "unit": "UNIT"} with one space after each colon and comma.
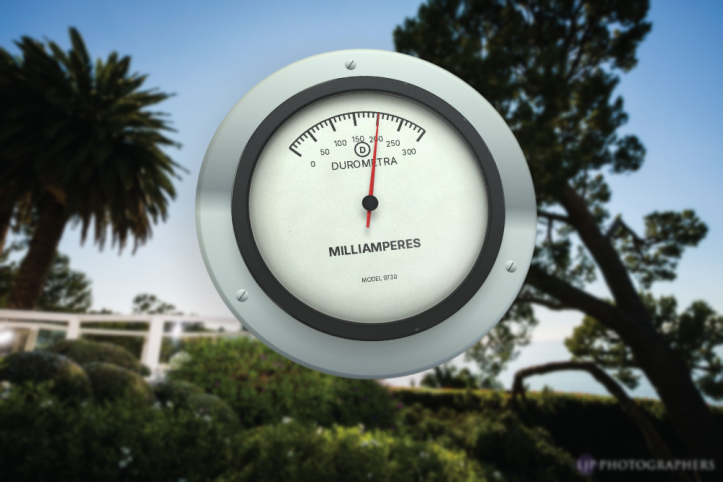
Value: {"value": 200, "unit": "mA"}
